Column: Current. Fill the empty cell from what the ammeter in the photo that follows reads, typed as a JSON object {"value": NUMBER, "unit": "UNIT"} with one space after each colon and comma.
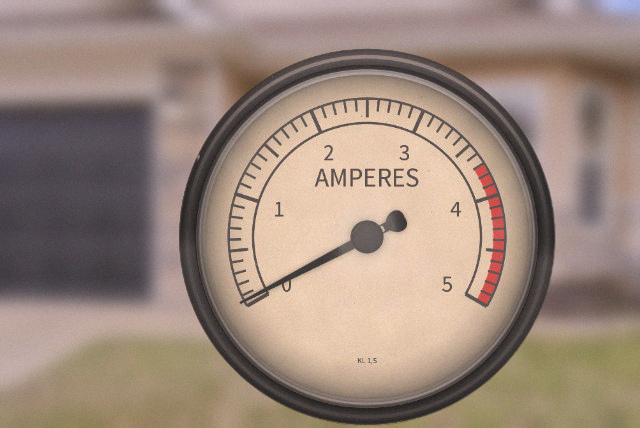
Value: {"value": 0.05, "unit": "A"}
